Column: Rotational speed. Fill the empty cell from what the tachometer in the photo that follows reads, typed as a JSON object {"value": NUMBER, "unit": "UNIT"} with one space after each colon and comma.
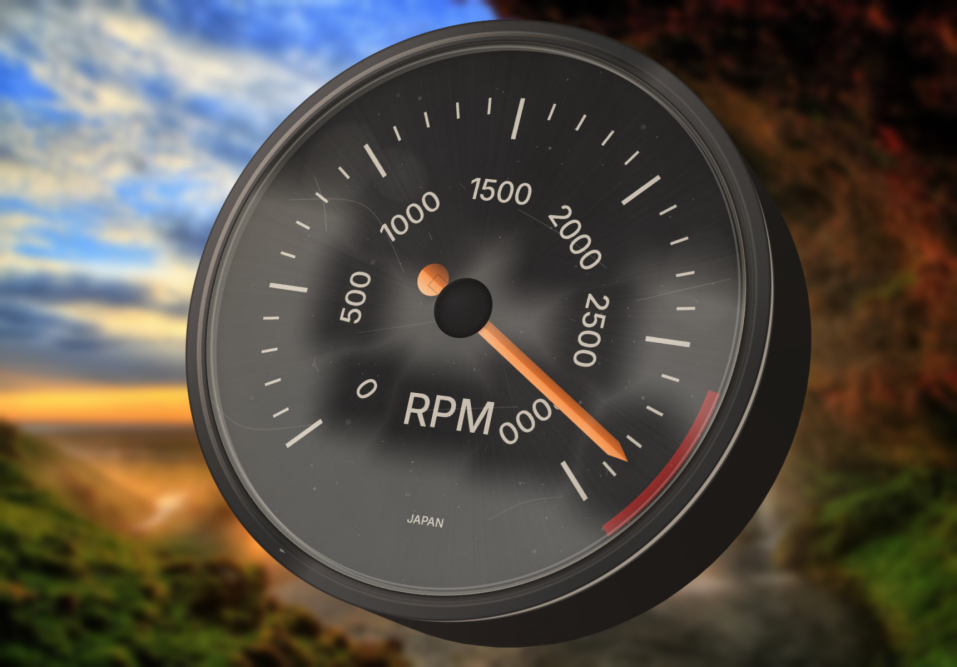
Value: {"value": 2850, "unit": "rpm"}
